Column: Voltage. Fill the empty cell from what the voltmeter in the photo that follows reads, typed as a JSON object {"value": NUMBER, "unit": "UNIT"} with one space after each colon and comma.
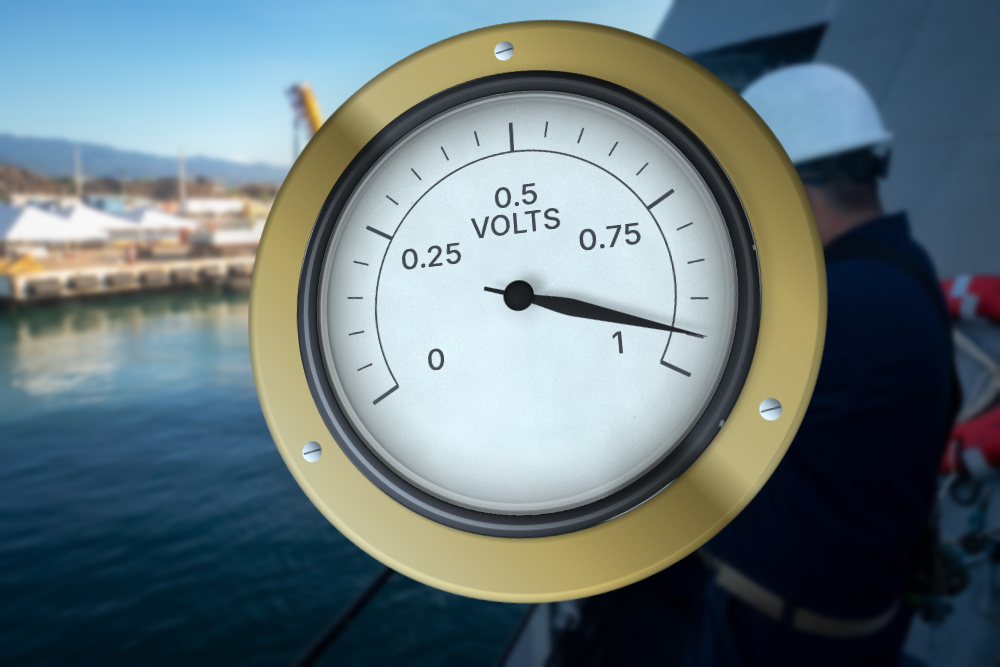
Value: {"value": 0.95, "unit": "V"}
